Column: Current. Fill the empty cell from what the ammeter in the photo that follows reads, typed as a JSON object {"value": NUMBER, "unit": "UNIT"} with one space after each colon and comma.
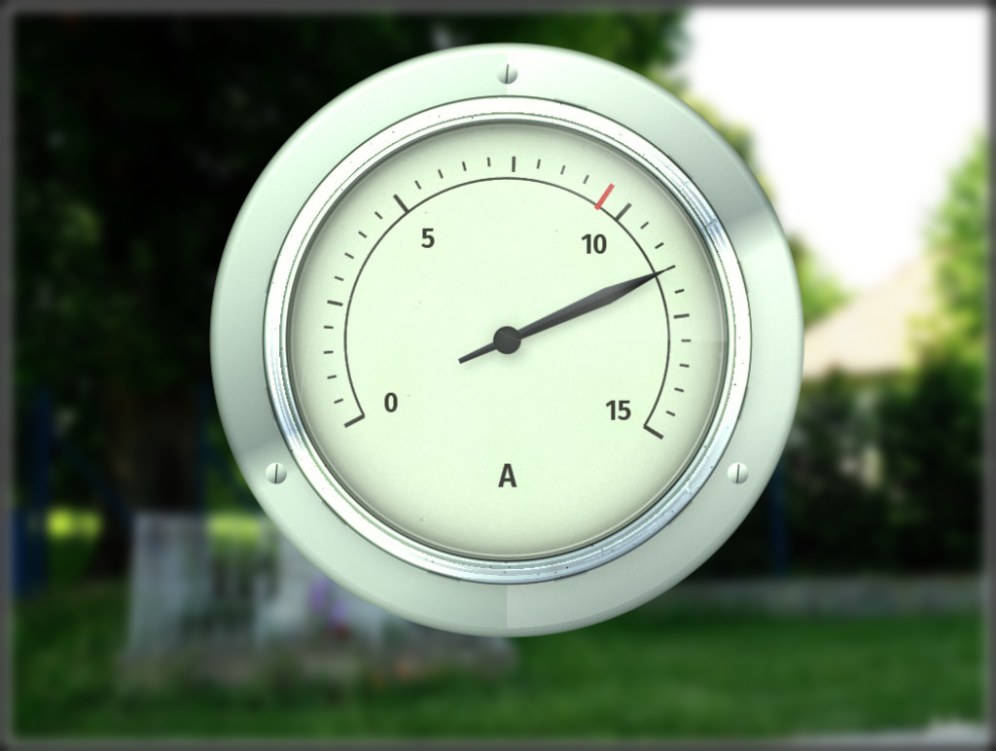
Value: {"value": 11.5, "unit": "A"}
